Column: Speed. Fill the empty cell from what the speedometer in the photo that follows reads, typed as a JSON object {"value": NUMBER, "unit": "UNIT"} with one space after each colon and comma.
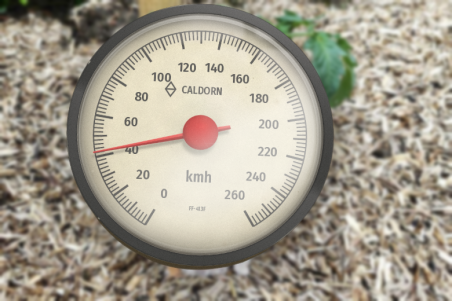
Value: {"value": 42, "unit": "km/h"}
